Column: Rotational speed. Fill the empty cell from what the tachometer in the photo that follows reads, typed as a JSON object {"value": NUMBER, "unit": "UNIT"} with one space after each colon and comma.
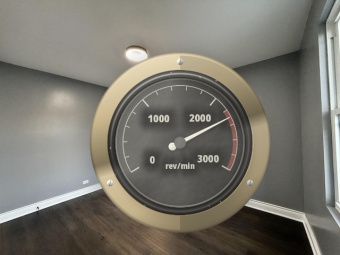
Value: {"value": 2300, "unit": "rpm"}
